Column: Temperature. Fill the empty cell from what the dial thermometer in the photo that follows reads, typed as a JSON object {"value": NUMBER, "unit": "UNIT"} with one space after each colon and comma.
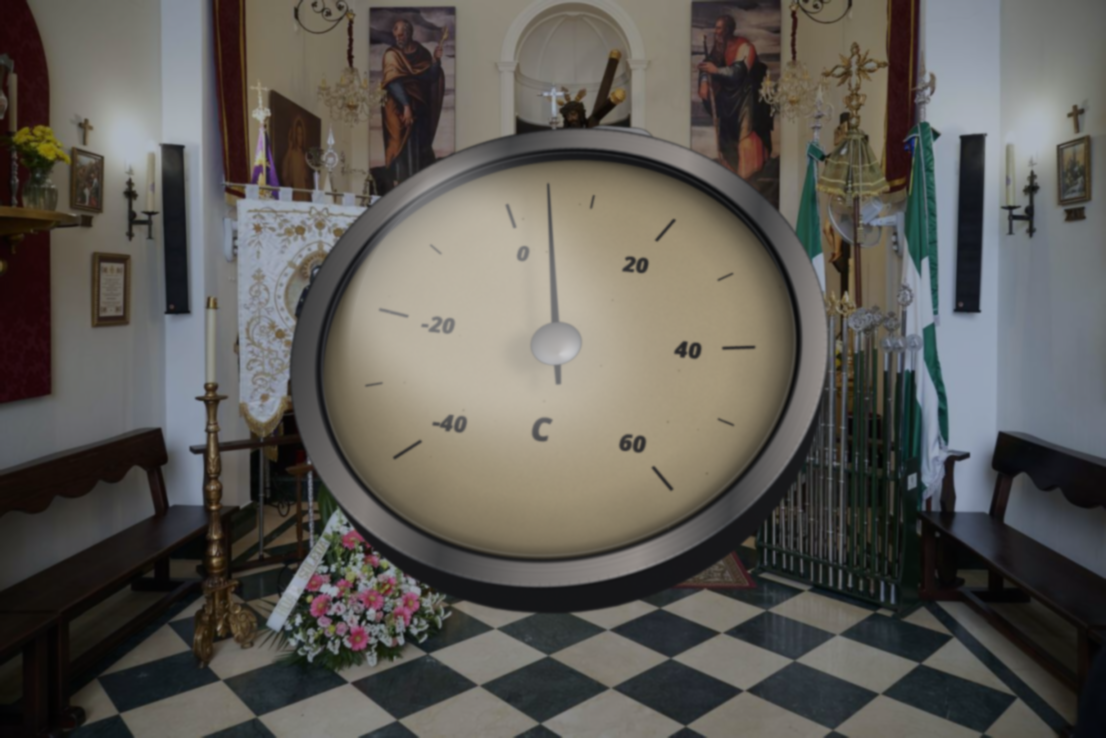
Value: {"value": 5, "unit": "°C"}
